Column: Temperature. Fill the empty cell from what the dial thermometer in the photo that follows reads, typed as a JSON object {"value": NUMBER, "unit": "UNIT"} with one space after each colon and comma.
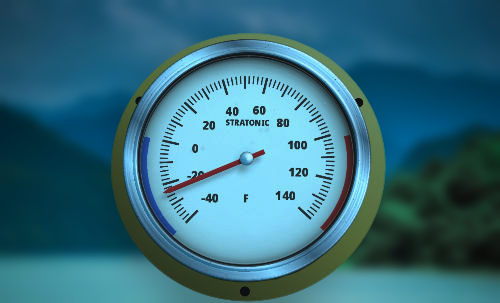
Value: {"value": -24, "unit": "°F"}
